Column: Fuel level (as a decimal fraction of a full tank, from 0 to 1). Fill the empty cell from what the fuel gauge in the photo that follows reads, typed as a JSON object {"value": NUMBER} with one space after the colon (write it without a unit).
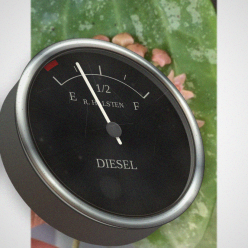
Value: {"value": 0.25}
